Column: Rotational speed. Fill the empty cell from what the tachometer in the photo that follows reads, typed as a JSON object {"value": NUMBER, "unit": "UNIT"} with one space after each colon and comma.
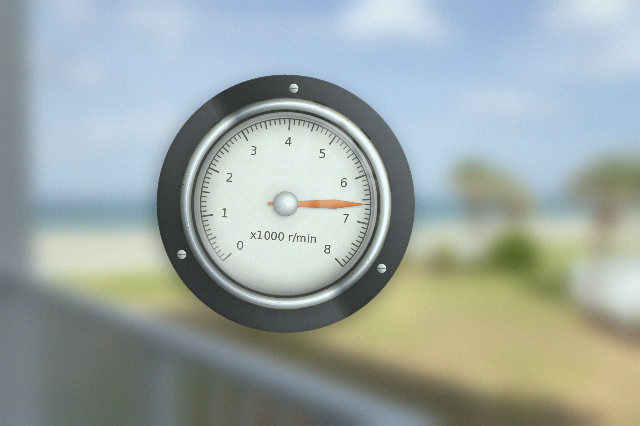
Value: {"value": 6600, "unit": "rpm"}
